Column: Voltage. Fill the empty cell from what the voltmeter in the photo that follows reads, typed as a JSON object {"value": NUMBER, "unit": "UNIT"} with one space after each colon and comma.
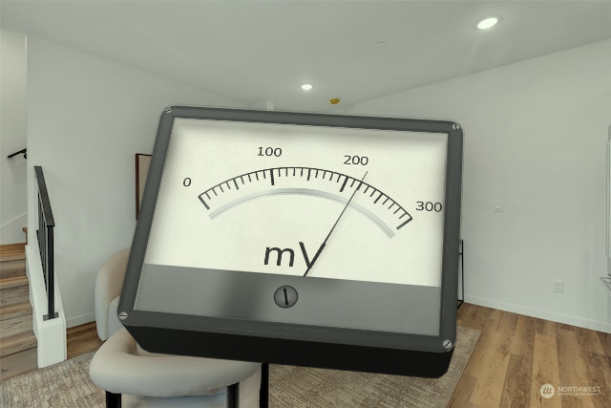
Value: {"value": 220, "unit": "mV"}
